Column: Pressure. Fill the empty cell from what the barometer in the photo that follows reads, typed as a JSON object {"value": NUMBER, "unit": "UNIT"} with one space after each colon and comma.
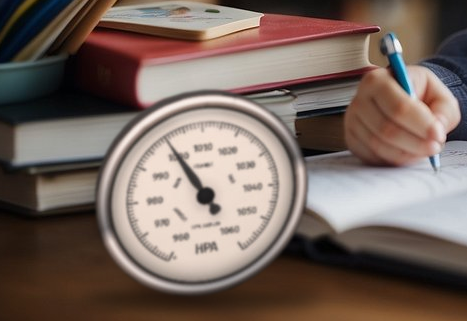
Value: {"value": 1000, "unit": "hPa"}
